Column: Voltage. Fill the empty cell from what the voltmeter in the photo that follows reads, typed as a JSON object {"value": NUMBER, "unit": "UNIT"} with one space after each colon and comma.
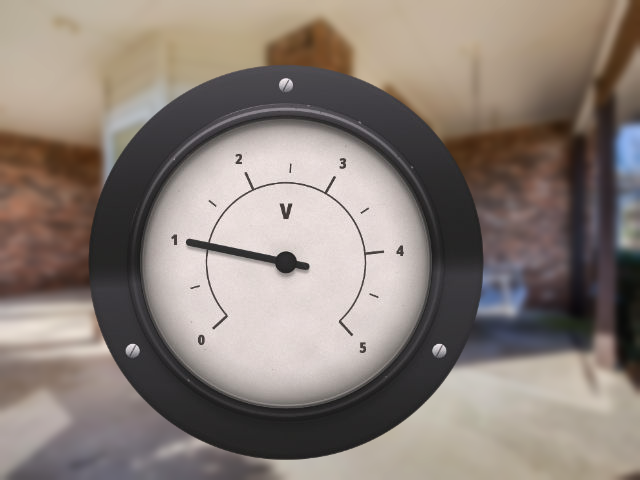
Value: {"value": 1, "unit": "V"}
